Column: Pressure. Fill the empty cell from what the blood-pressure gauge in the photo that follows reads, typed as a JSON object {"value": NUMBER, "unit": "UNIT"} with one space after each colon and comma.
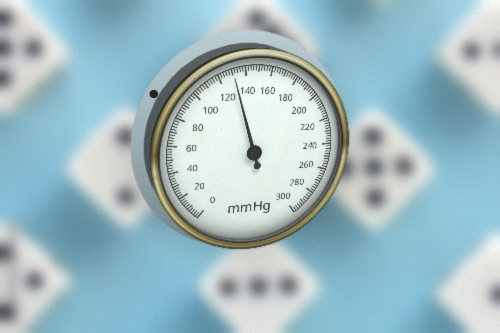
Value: {"value": 130, "unit": "mmHg"}
